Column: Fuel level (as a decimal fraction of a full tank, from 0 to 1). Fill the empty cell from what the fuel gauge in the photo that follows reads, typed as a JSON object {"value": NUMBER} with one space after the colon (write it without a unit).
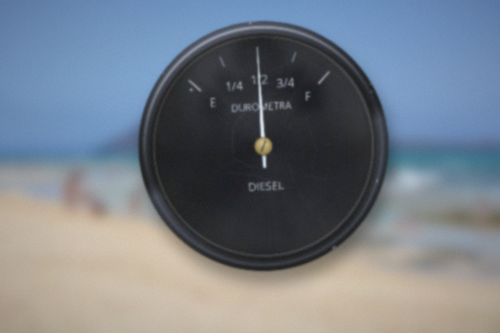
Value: {"value": 0.5}
